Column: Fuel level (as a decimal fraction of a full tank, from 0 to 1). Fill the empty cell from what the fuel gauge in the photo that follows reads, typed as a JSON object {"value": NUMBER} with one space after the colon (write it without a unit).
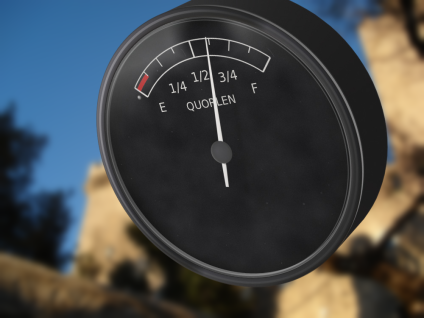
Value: {"value": 0.625}
